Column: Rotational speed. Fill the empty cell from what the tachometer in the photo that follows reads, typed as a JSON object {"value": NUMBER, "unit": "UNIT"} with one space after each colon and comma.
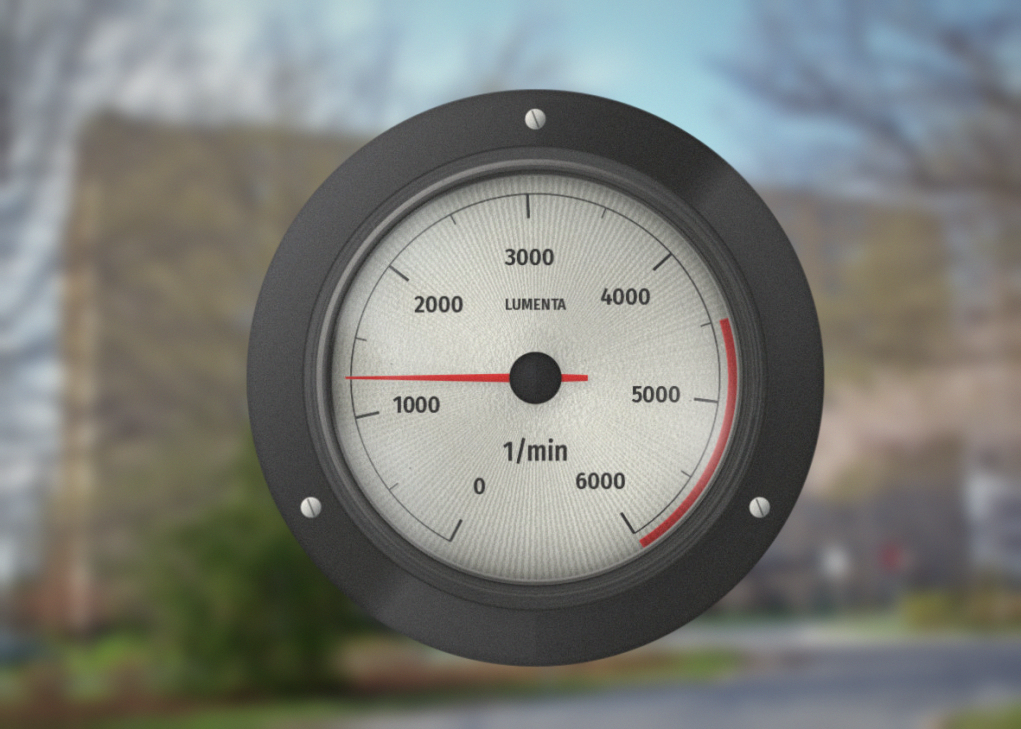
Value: {"value": 1250, "unit": "rpm"}
